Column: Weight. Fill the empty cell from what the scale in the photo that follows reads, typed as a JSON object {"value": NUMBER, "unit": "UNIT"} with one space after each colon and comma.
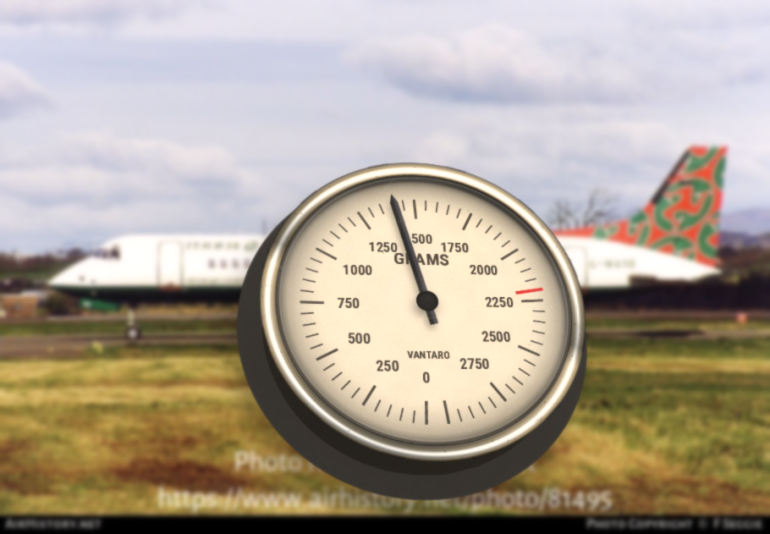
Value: {"value": 1400, "unit": "g"}
